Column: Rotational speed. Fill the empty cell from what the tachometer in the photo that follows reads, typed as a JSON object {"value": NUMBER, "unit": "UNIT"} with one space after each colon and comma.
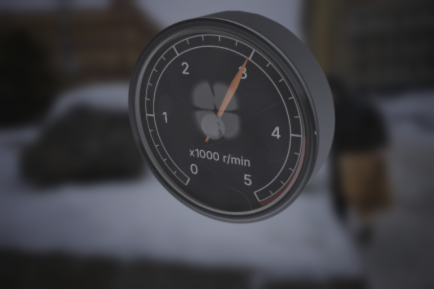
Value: {"value": 3000, "unit": "rpm"}
